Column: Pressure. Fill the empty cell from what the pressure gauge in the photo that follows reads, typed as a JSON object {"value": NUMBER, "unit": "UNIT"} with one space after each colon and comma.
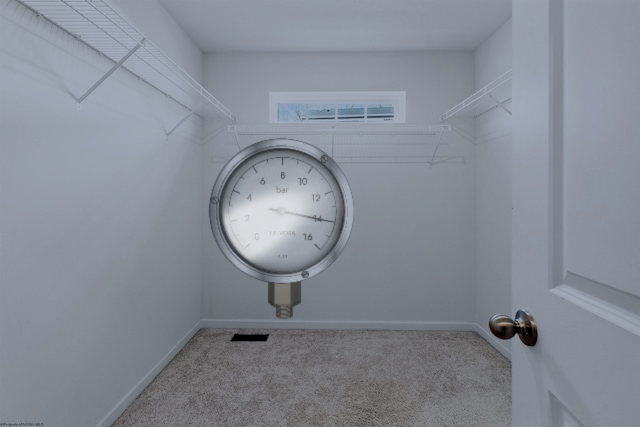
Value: {"value": 14, "unit": "bar"}
